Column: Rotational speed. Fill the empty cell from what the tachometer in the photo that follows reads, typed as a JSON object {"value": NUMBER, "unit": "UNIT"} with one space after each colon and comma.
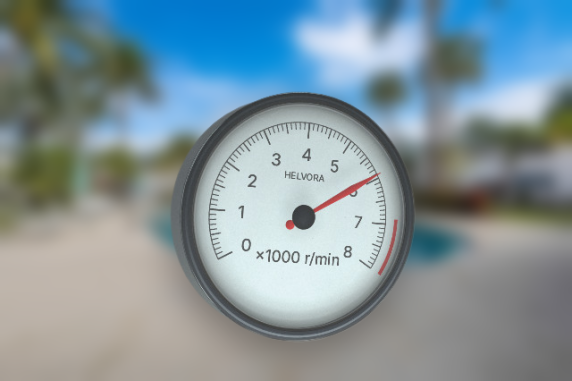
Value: {"value": 5900, "unit": "rpm"}
